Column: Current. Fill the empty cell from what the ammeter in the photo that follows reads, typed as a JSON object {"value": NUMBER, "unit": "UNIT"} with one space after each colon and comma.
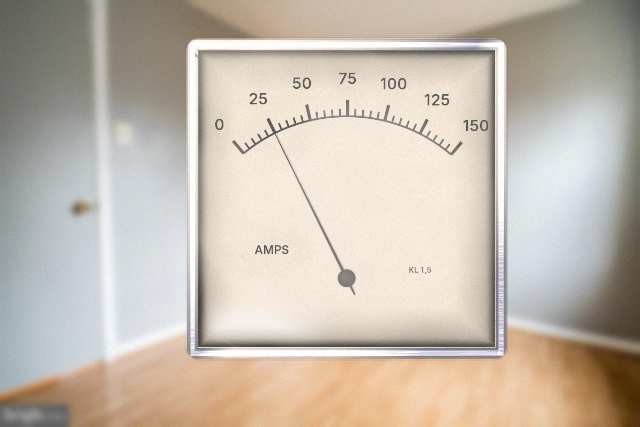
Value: {"value": 25, "unit": "A"}
